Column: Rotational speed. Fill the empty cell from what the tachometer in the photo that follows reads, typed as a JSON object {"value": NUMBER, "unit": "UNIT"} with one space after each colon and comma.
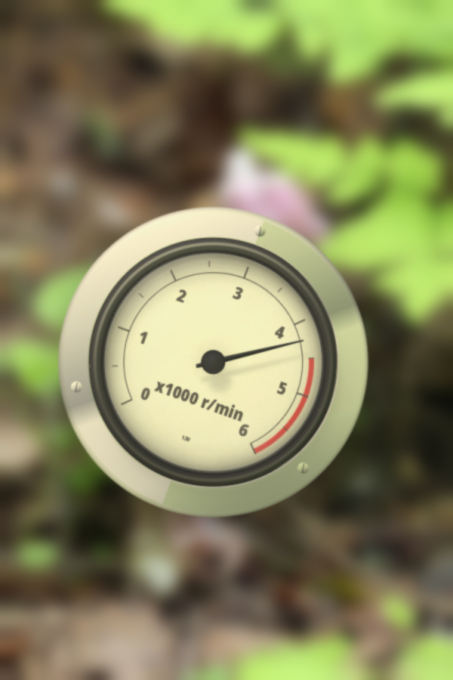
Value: {"value": 4250, "unit": "rpm"}
